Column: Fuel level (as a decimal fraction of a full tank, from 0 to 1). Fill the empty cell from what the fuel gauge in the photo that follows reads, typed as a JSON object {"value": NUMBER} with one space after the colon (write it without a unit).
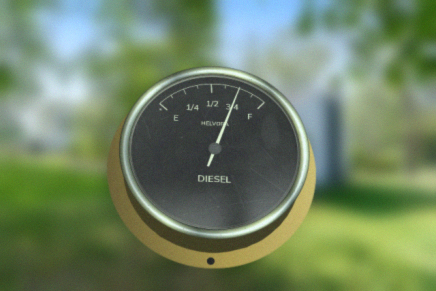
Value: {"value": 0.75}
